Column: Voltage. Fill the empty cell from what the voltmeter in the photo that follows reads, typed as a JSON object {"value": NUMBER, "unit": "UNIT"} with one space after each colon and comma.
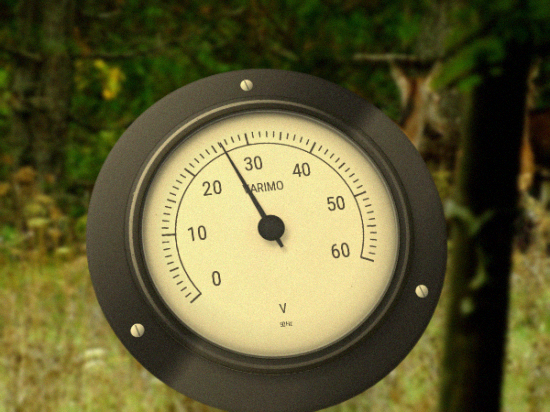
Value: {"value": 26, "unit": "V"}
